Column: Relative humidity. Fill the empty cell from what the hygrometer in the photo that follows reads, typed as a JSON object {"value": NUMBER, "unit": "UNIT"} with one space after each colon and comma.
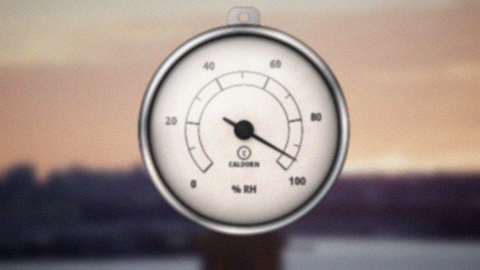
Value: {"value": 95, "unit": "%"}
